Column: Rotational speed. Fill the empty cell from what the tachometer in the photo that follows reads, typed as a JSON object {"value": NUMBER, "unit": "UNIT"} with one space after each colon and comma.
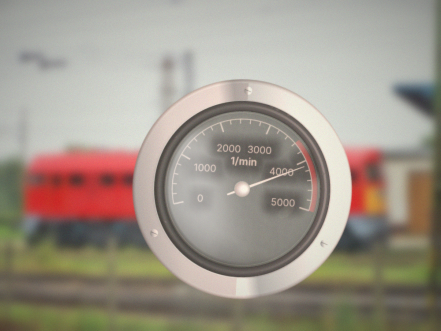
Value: {"value": 4100, "unit": "rpm"}
